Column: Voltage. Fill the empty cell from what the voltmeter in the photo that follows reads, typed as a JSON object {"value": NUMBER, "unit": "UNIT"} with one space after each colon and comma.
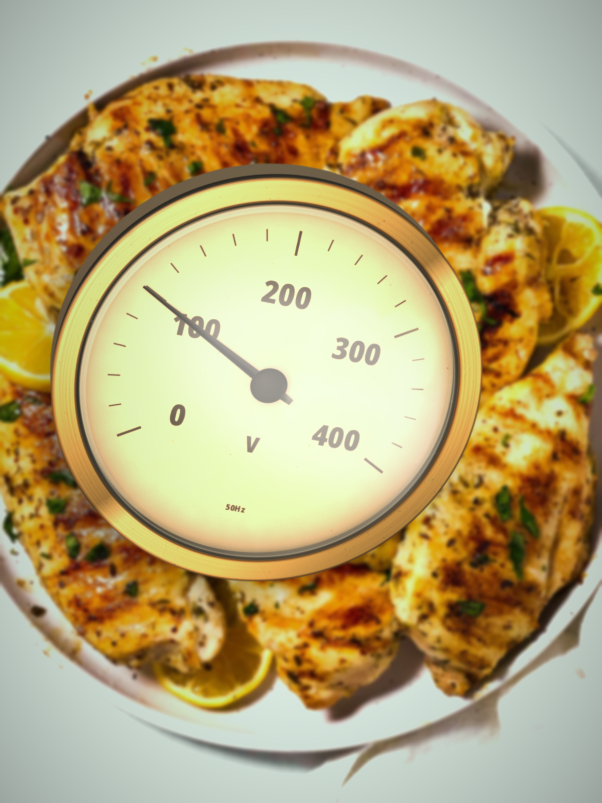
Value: {"value": 100, "unit": "V"}
